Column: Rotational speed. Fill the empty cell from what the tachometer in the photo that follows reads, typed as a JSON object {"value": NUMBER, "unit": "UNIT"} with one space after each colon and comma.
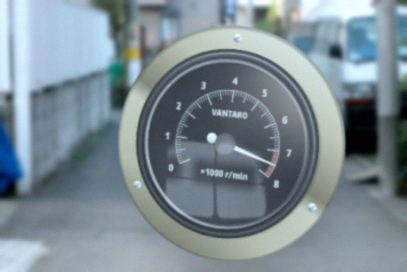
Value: {"value": 7500, "unit": "rpm"}
